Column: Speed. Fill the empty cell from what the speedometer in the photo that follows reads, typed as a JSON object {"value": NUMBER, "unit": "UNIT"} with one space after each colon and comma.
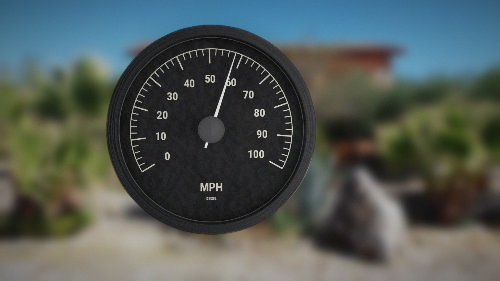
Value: {"value": 58, "unit": "mph"}
